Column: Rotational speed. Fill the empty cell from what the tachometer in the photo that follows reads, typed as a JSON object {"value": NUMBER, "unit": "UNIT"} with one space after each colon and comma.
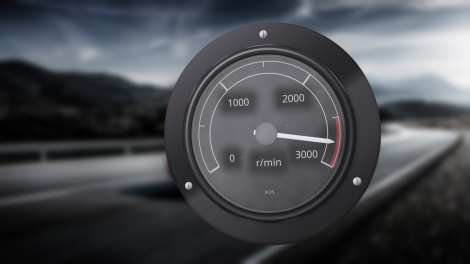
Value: {"value": 2750, "unit": "rpm"}
